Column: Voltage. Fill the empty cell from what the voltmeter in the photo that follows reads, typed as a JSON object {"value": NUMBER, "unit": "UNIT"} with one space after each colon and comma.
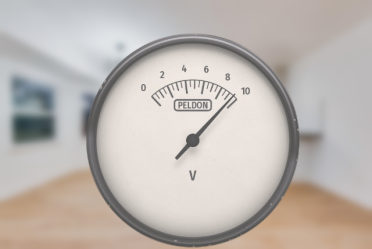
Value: {"value": 9.5, "unit": "V"}
